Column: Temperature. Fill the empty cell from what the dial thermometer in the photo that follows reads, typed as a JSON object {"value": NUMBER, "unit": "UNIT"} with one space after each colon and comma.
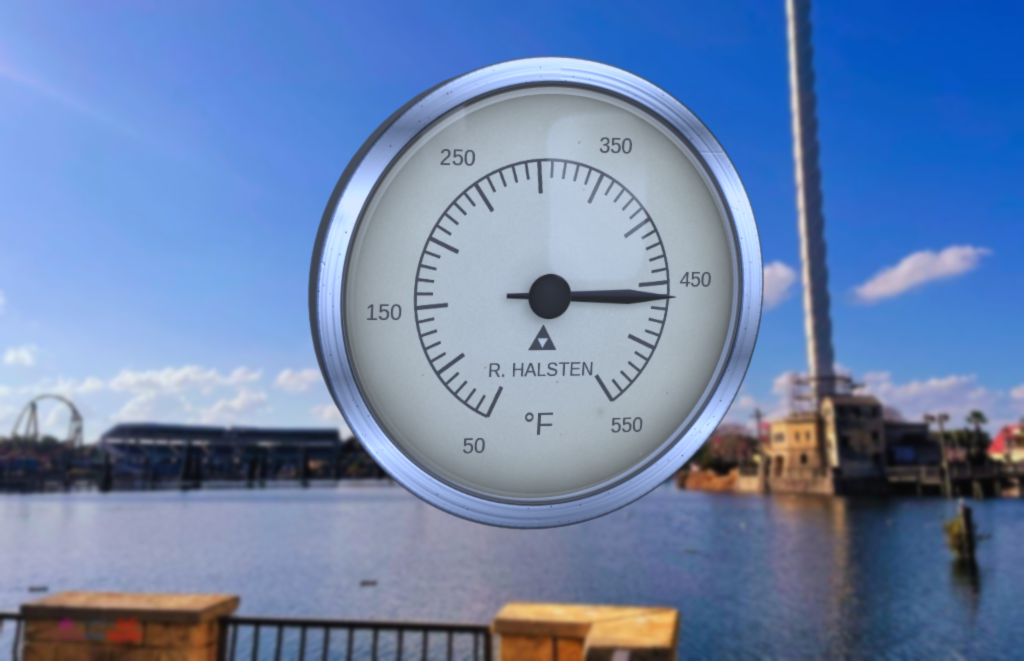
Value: {"value": 460, "unit": "°F"}
